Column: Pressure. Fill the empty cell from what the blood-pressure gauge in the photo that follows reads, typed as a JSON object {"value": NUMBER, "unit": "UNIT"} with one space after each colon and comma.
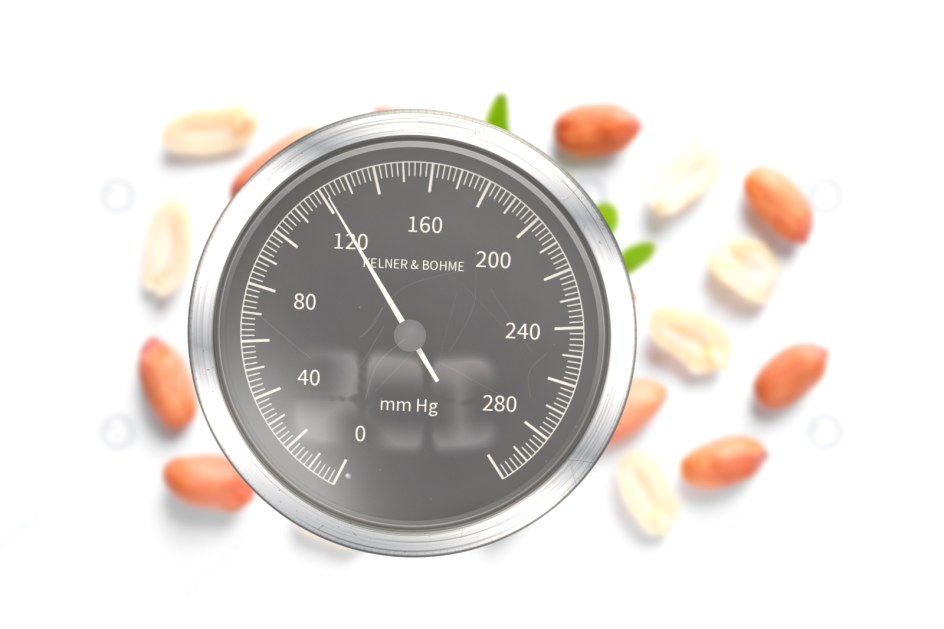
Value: {"value": 122, "unit": "mmHg"}
